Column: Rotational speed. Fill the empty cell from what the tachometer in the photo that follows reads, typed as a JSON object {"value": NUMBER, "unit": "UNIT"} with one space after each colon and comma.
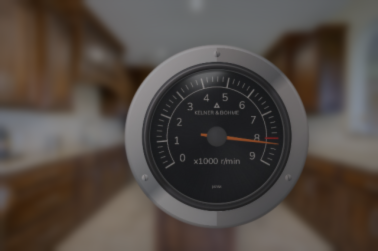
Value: {"value": 8200, "unit": "rpm"}
